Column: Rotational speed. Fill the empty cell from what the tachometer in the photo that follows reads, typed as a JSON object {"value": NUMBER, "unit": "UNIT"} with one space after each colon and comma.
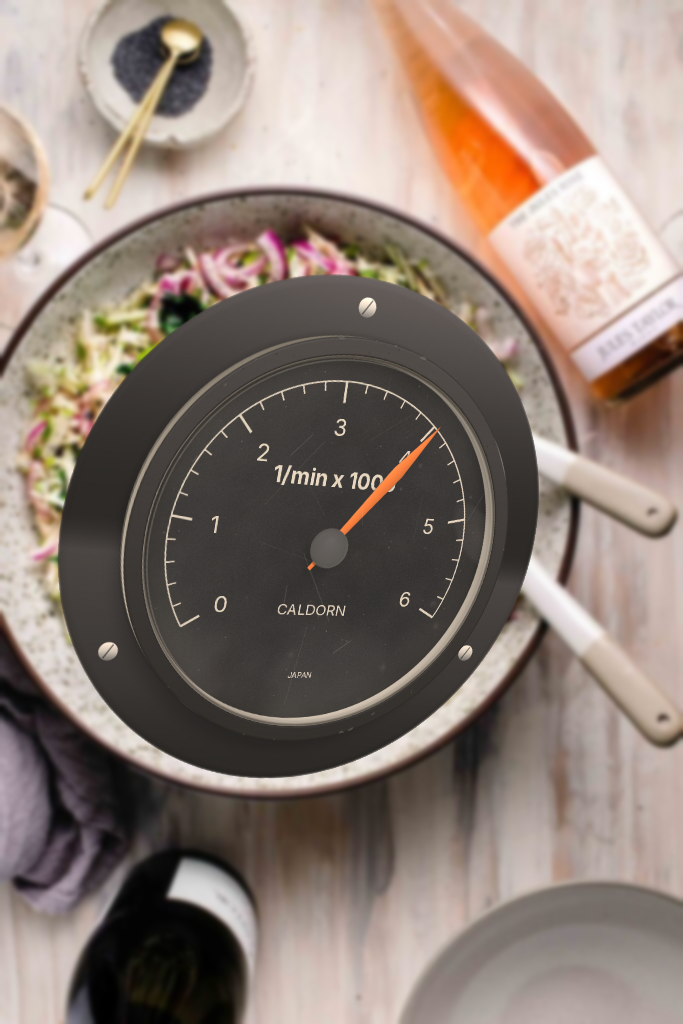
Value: {"value": 4000, "unit": "rpm"}
